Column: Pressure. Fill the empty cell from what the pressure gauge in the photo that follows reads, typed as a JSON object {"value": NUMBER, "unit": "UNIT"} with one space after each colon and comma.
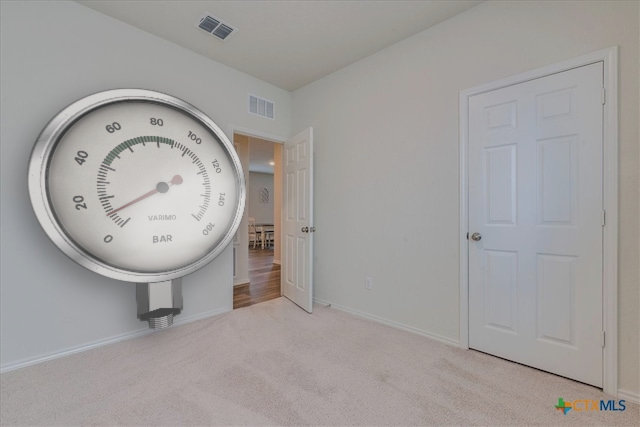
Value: {"value": 10, "unit": "bar"}
